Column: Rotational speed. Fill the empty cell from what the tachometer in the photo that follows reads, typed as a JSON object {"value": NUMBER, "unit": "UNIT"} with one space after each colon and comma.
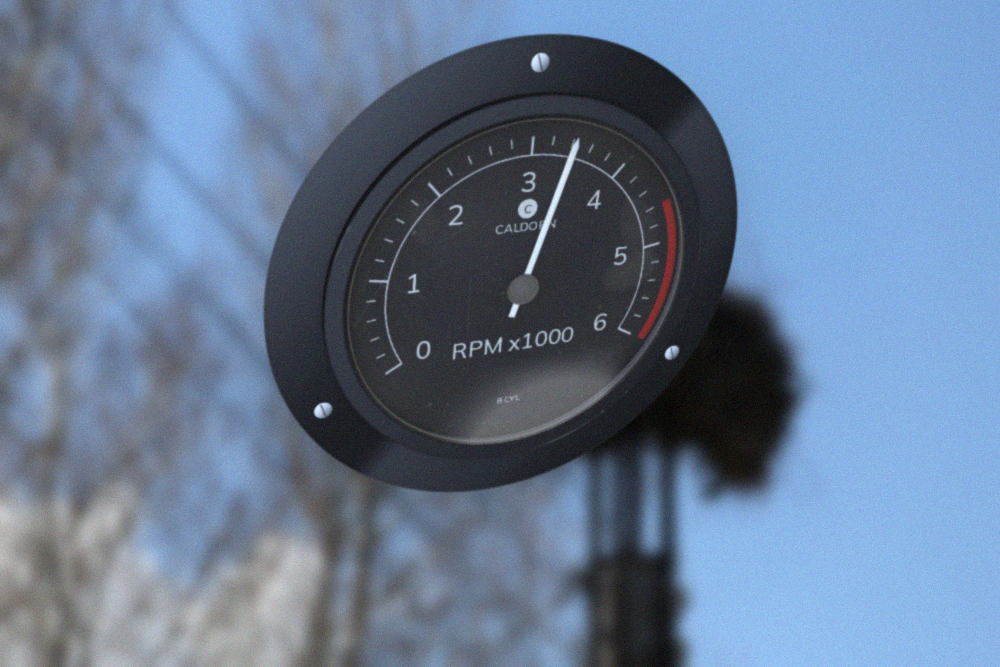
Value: {"value": 3400, "unit": "rpm"}
